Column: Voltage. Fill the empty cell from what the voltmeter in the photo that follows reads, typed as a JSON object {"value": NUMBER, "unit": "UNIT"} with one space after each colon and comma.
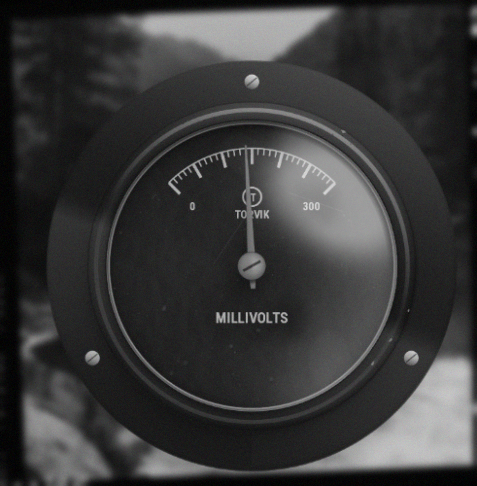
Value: {"value": 140, "unit": "mV"}
